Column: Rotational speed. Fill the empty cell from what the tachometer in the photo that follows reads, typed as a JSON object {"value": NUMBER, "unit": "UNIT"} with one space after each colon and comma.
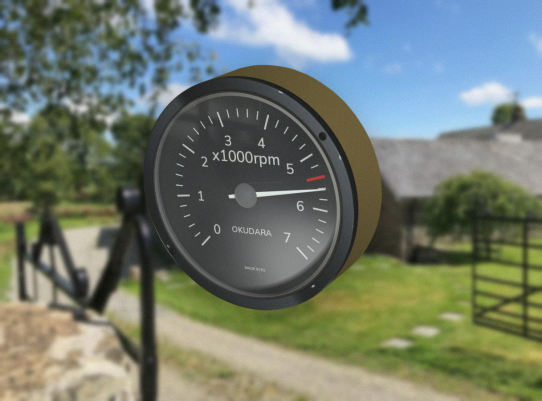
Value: {"value": 5600, "unit": "rpm"}
